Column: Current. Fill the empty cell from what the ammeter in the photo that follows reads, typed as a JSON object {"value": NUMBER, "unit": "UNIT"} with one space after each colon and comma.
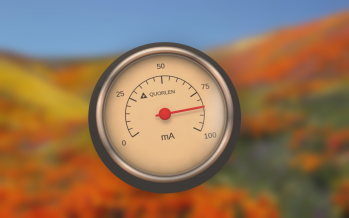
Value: {"value": 85, "unit": "mA"}
